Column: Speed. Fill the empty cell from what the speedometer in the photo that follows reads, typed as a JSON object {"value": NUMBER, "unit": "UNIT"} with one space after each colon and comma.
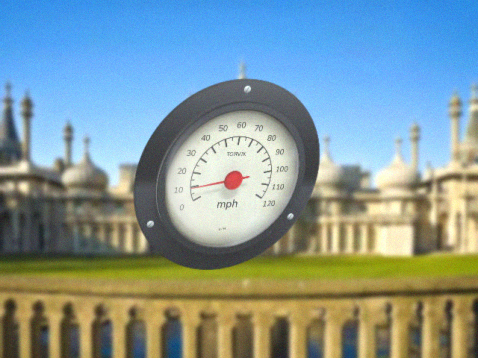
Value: {"value": 10, "unit": "mph"}
